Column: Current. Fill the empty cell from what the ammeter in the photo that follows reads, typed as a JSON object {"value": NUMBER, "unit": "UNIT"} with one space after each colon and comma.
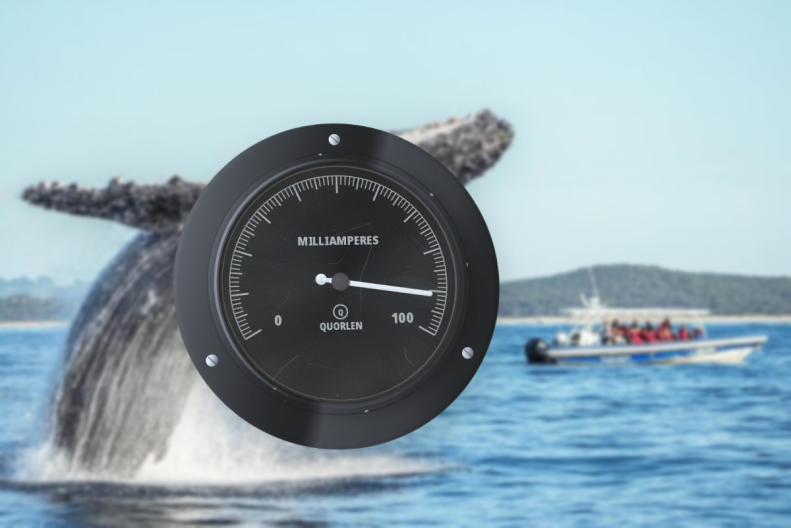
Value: {"value": 91, "unit": "mA"}
